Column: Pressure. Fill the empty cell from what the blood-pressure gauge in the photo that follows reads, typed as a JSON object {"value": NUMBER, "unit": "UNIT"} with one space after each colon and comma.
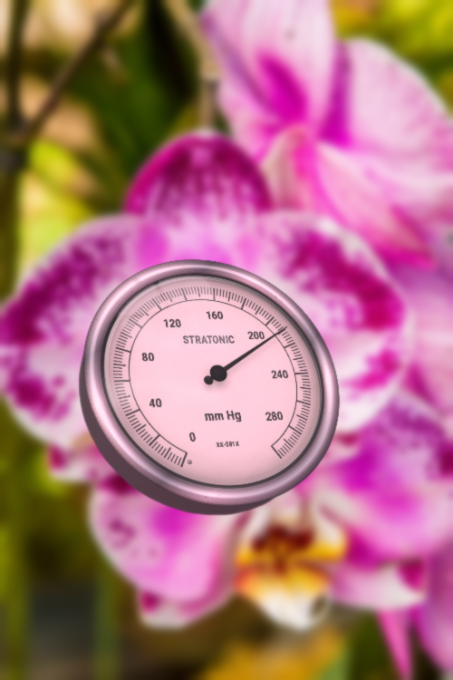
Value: {"value": 210, "unit": "mmHg"}
